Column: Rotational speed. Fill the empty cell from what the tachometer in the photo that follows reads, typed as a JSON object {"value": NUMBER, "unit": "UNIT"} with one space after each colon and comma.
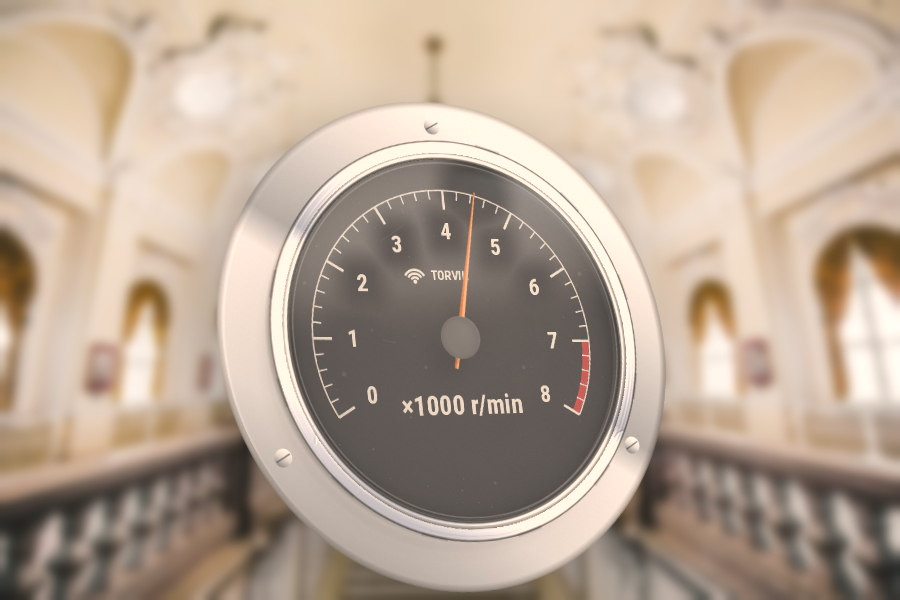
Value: {"value": 4400, "unit": "rpm"}
